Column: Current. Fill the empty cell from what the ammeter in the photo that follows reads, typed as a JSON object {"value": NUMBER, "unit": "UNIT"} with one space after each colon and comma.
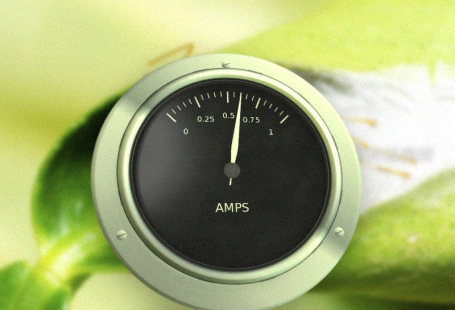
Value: {"value": 0.6, "unit": "A"}
